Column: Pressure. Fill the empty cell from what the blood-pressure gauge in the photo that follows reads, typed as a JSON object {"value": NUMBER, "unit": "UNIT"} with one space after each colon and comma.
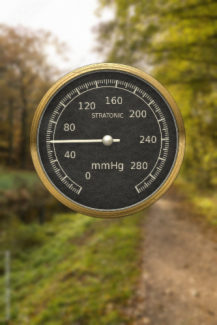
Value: {"value": 60, "unit": "mmHg"}
